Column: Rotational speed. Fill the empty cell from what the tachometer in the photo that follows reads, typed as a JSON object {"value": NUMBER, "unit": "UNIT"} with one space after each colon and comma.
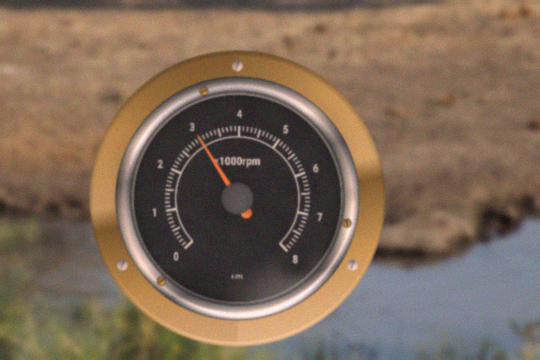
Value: {"value": 3000, "unit": "rpm"}
